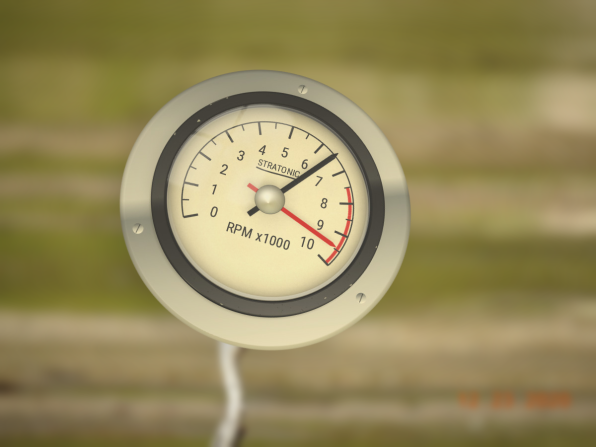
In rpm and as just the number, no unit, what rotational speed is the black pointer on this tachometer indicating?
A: 6500
